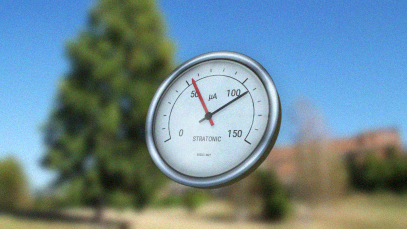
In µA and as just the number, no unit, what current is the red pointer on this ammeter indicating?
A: 55
